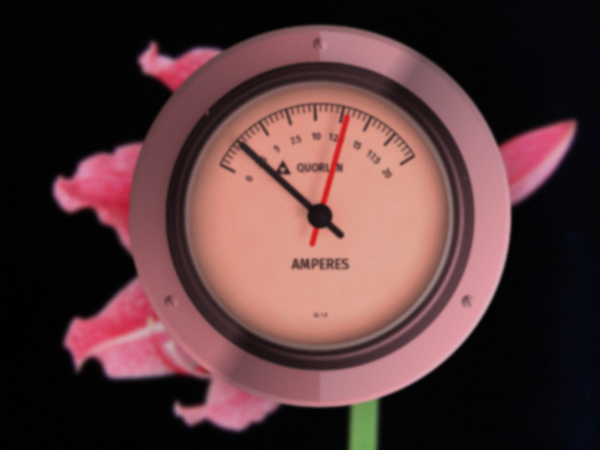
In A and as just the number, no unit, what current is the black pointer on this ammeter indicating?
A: 2.5
